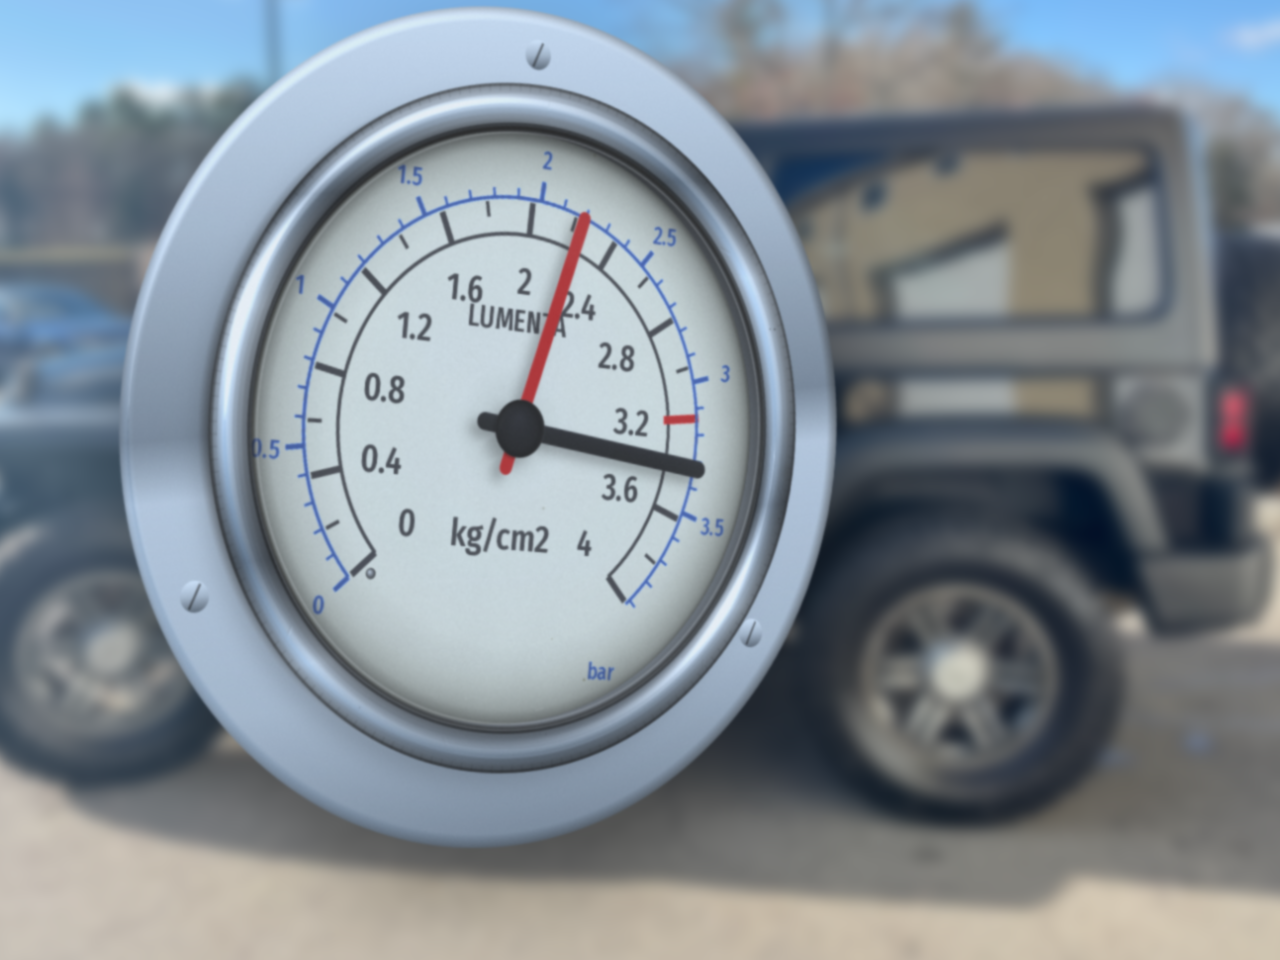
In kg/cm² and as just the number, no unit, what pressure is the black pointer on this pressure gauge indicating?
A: 3.4
